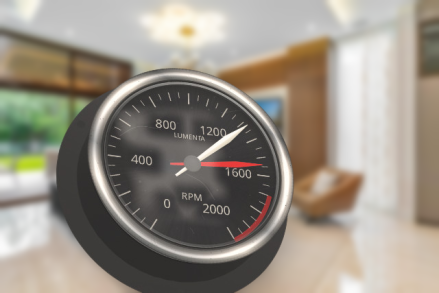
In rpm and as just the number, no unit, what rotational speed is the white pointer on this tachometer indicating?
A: 1325
